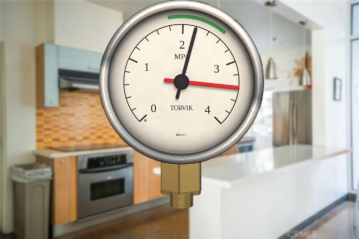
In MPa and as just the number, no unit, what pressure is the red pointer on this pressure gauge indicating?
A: 3.4
